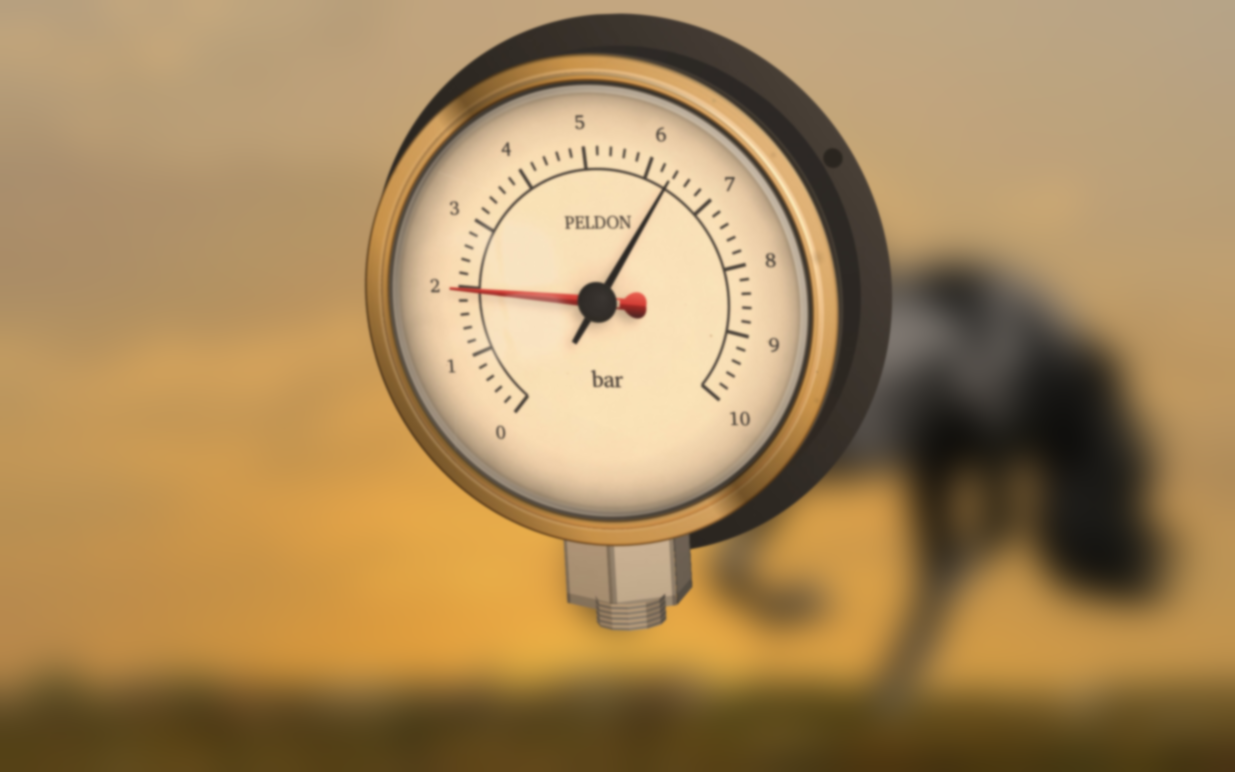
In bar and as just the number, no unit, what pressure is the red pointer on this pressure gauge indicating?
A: 2
